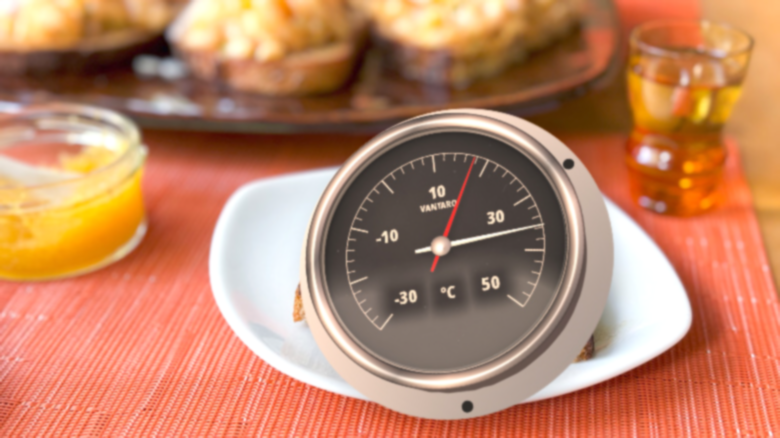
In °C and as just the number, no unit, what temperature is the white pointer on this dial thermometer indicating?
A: 36
